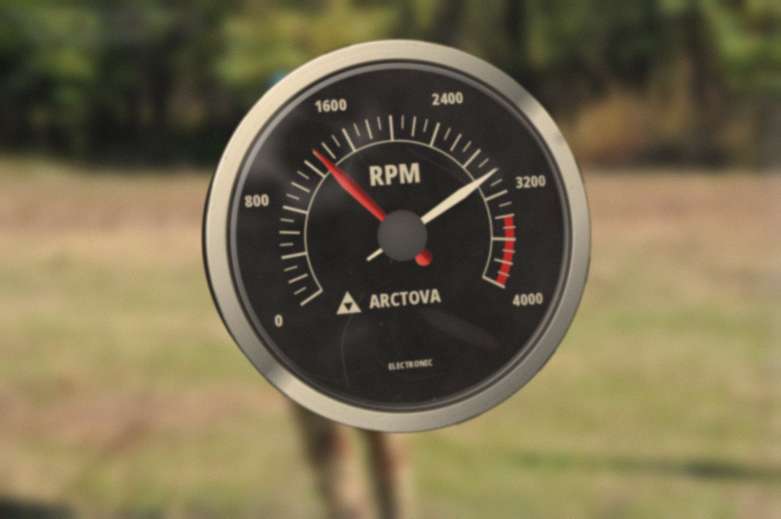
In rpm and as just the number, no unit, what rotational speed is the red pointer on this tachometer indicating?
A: 1300
